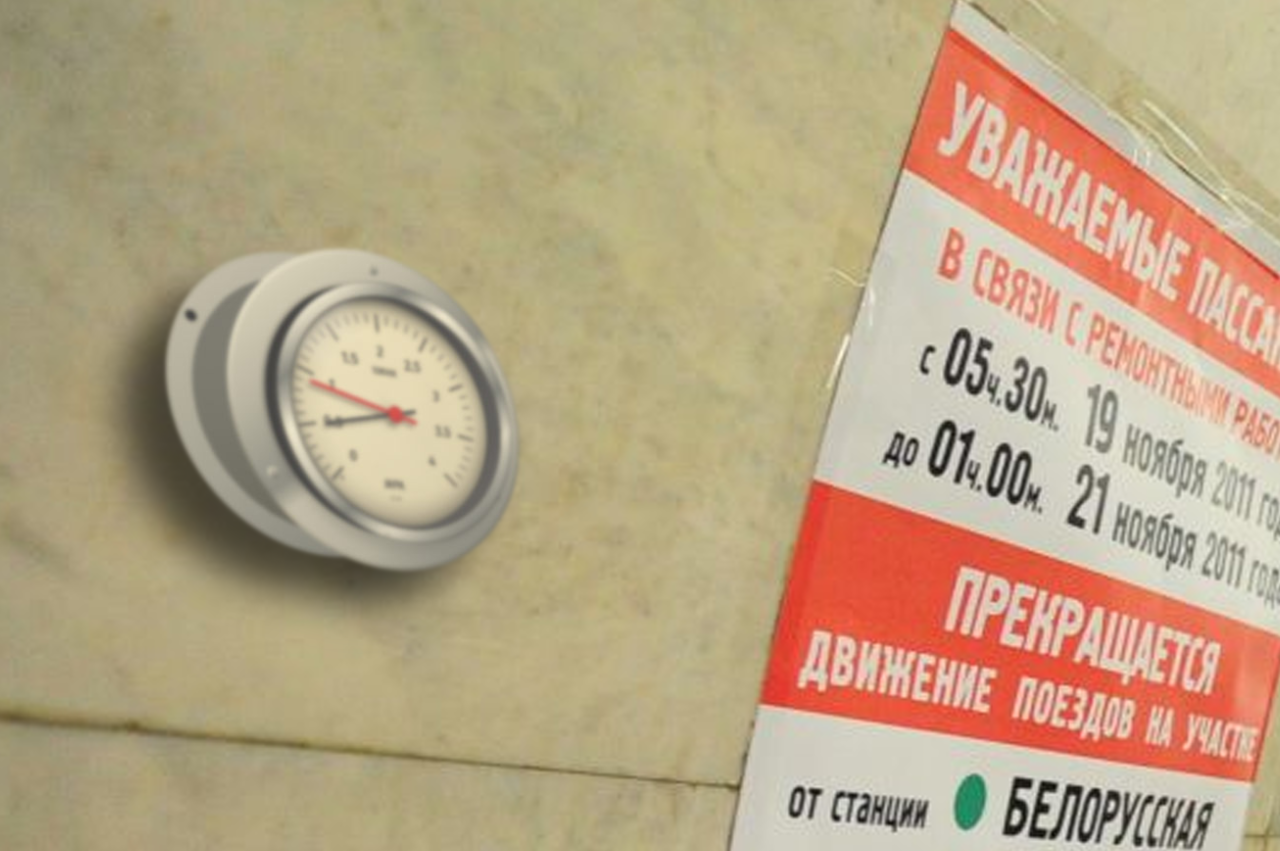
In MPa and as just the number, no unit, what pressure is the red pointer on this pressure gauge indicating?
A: 0.9
